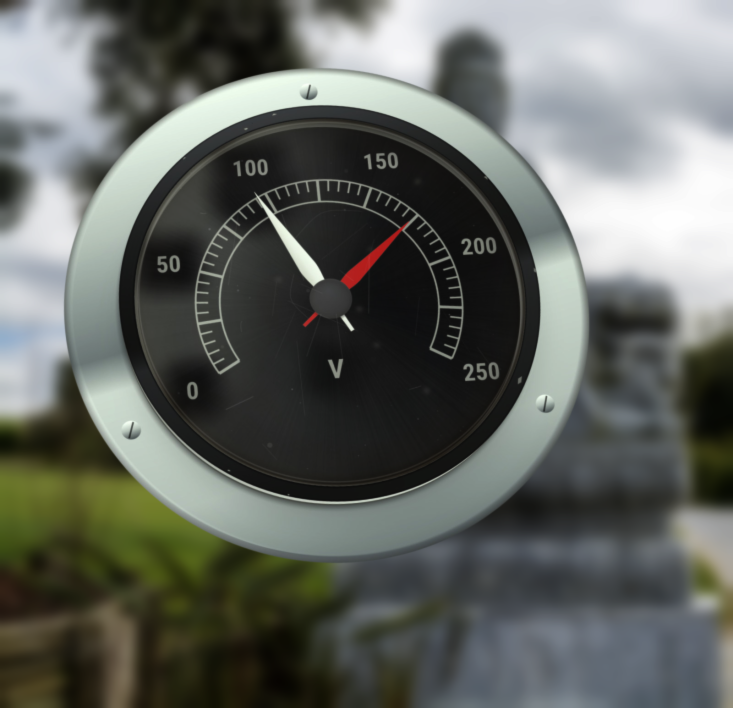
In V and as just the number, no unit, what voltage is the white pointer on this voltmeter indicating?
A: 95
